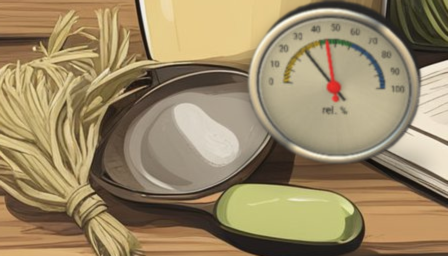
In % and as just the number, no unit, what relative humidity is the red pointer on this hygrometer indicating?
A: 45
